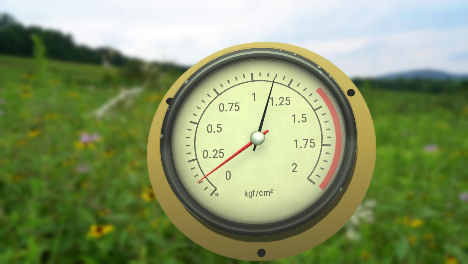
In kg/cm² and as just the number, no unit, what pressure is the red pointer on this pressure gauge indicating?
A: 0.1
